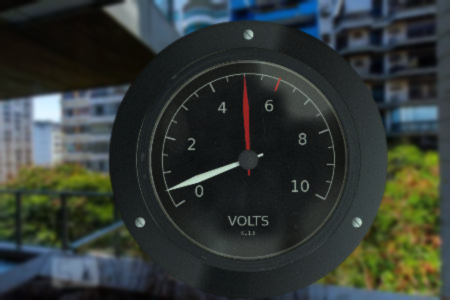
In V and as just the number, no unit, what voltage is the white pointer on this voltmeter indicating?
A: 0.5
